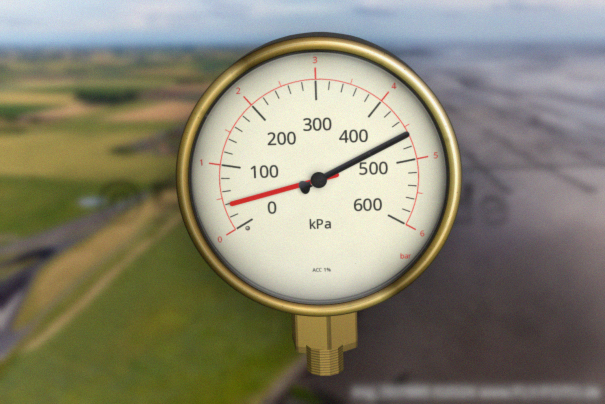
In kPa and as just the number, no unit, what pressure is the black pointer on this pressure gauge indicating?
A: 460
